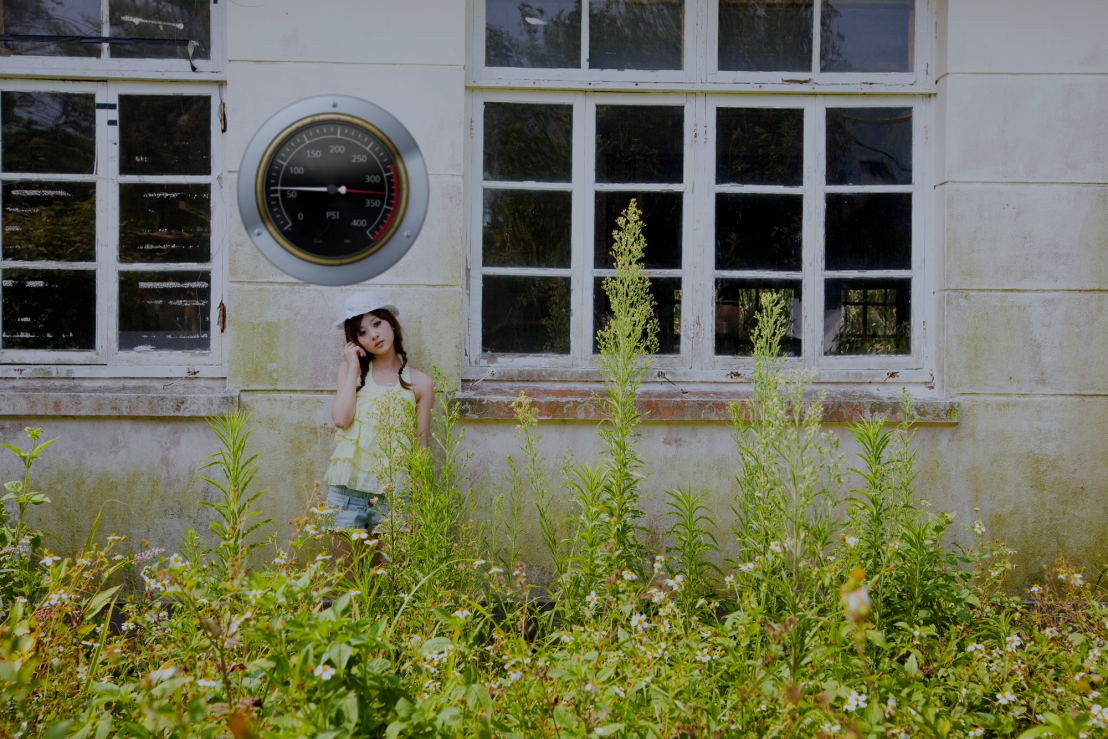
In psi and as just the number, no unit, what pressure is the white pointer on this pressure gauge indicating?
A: 60
